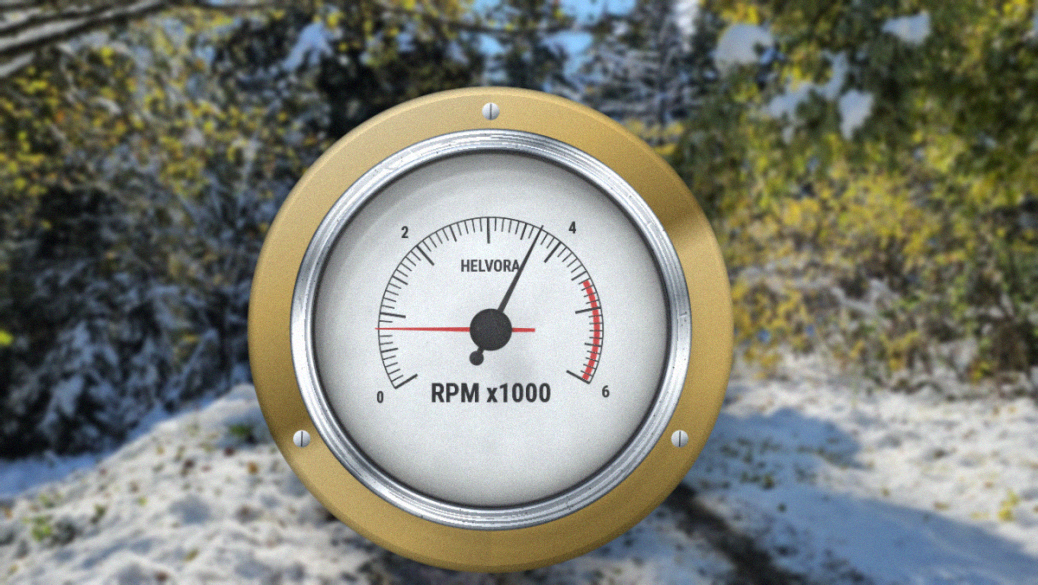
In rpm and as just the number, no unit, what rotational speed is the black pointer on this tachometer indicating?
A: 3700
